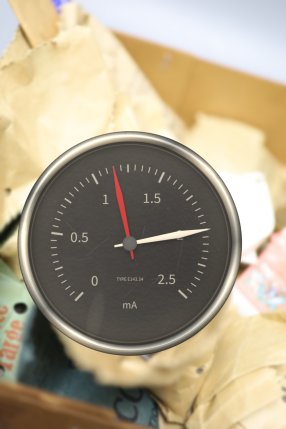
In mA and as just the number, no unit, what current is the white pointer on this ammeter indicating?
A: 2
